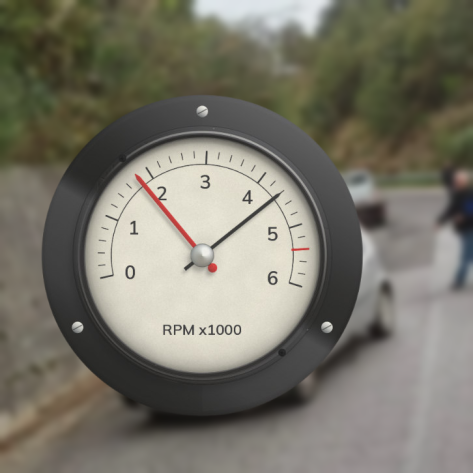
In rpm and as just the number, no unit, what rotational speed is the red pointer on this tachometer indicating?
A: 1800
